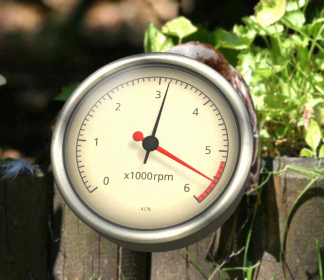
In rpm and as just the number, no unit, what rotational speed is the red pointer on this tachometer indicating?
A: 5600
